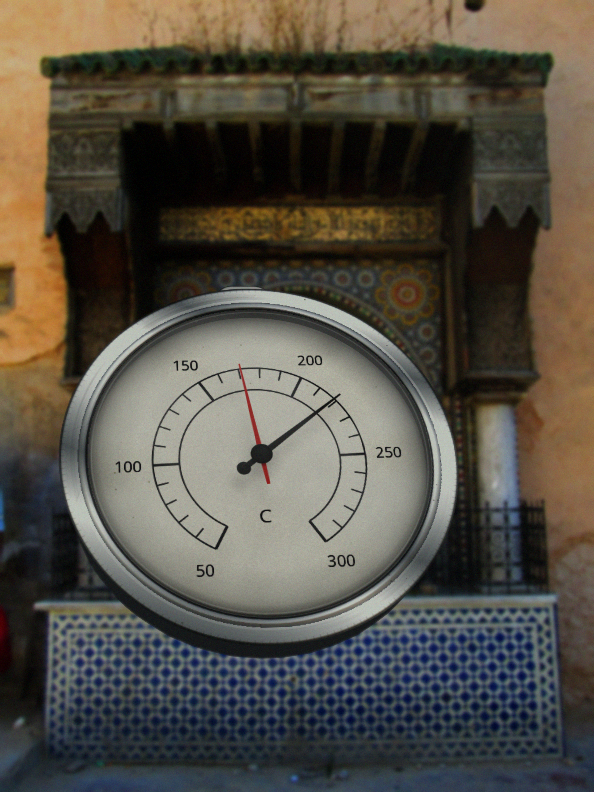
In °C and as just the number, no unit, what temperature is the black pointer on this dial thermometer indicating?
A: 220
